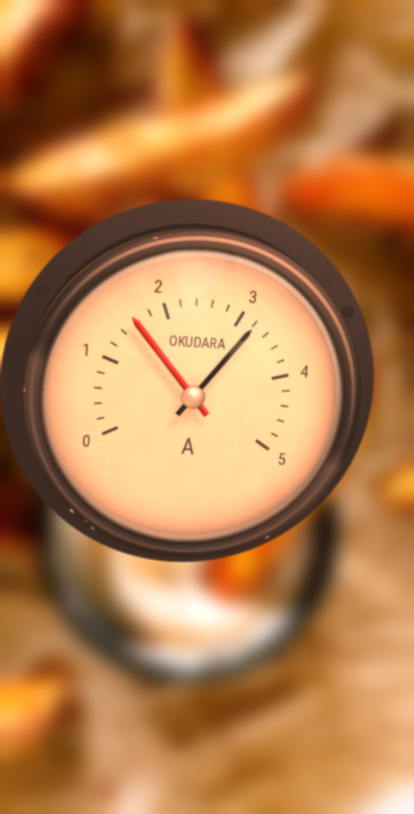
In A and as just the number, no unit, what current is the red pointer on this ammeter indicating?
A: 1.6
